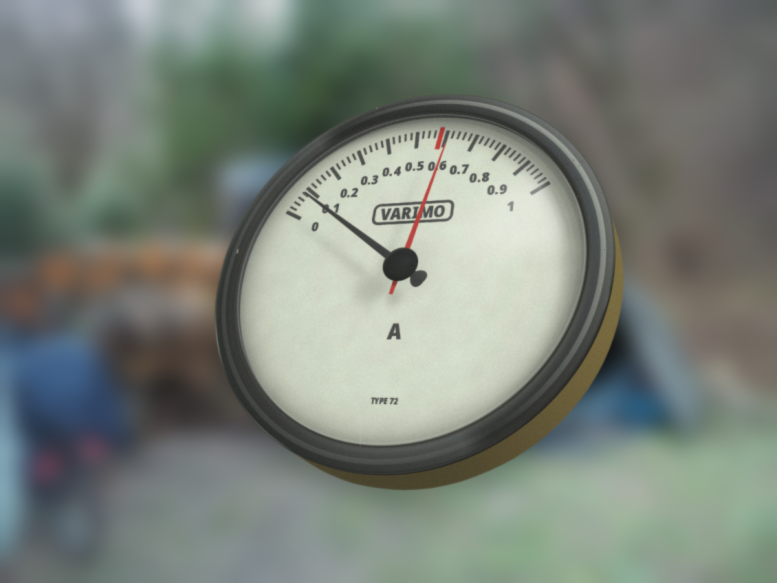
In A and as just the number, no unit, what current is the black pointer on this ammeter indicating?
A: 0.08
